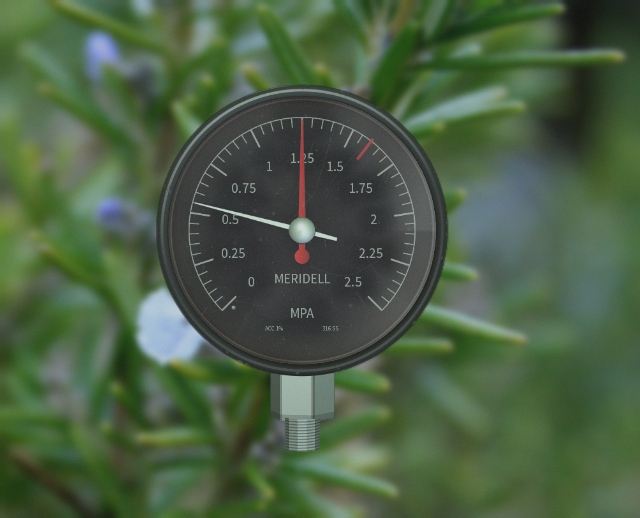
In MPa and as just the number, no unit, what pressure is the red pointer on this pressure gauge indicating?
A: 1.25
